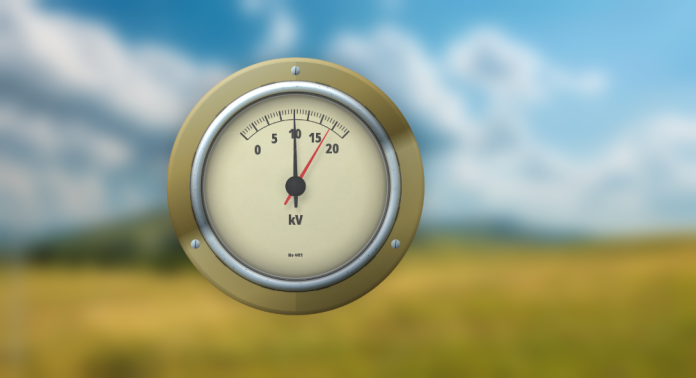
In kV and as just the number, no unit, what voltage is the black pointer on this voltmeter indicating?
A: 10
